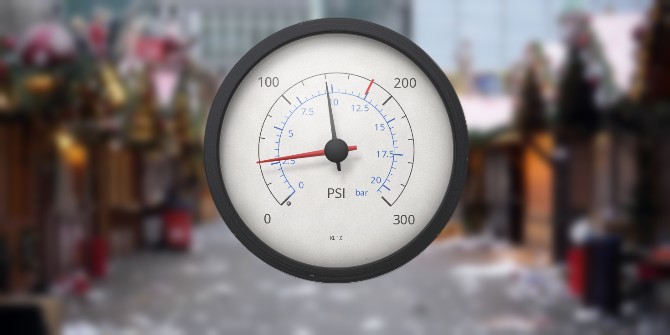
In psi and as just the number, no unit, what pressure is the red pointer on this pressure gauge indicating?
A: 40
